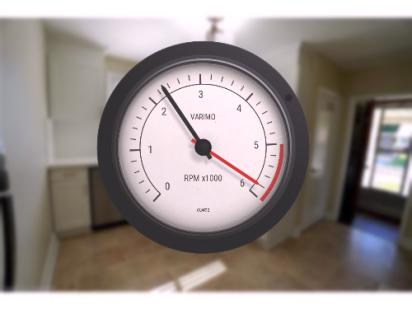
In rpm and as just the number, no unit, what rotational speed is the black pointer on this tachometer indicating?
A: 2300
